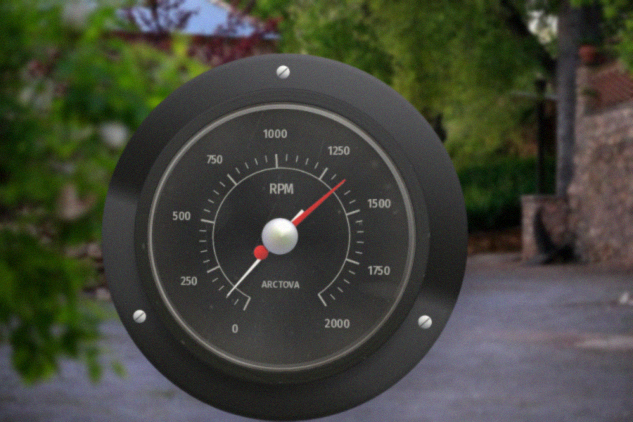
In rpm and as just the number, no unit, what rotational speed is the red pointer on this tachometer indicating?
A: 1350
